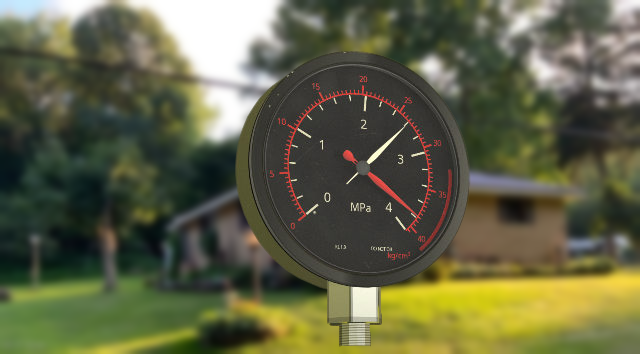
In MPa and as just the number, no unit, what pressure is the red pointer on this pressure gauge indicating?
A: 3.8
